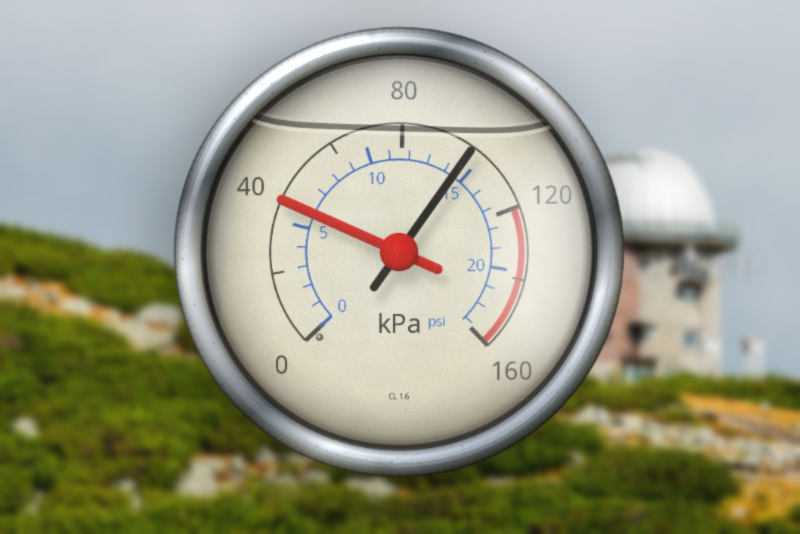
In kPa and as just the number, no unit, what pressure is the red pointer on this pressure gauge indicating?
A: 40
